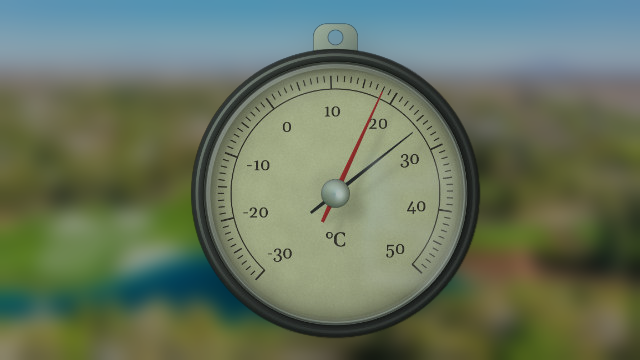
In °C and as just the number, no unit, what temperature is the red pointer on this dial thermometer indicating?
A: 18
